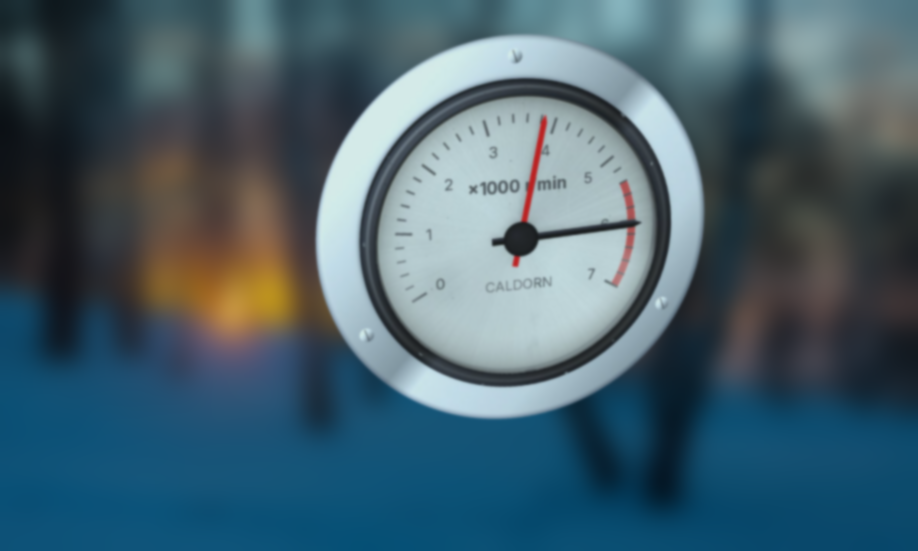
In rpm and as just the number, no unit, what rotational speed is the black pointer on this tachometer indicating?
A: 6000
